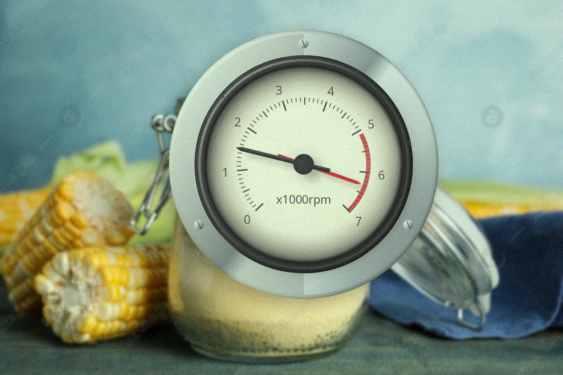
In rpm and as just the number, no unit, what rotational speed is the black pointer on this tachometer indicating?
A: 1500
